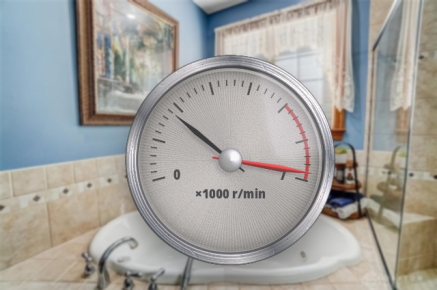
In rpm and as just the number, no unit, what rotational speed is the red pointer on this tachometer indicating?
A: 6800
